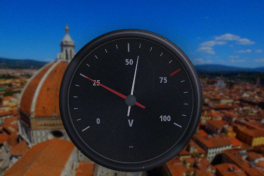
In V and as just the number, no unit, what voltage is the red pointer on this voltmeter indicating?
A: 25
